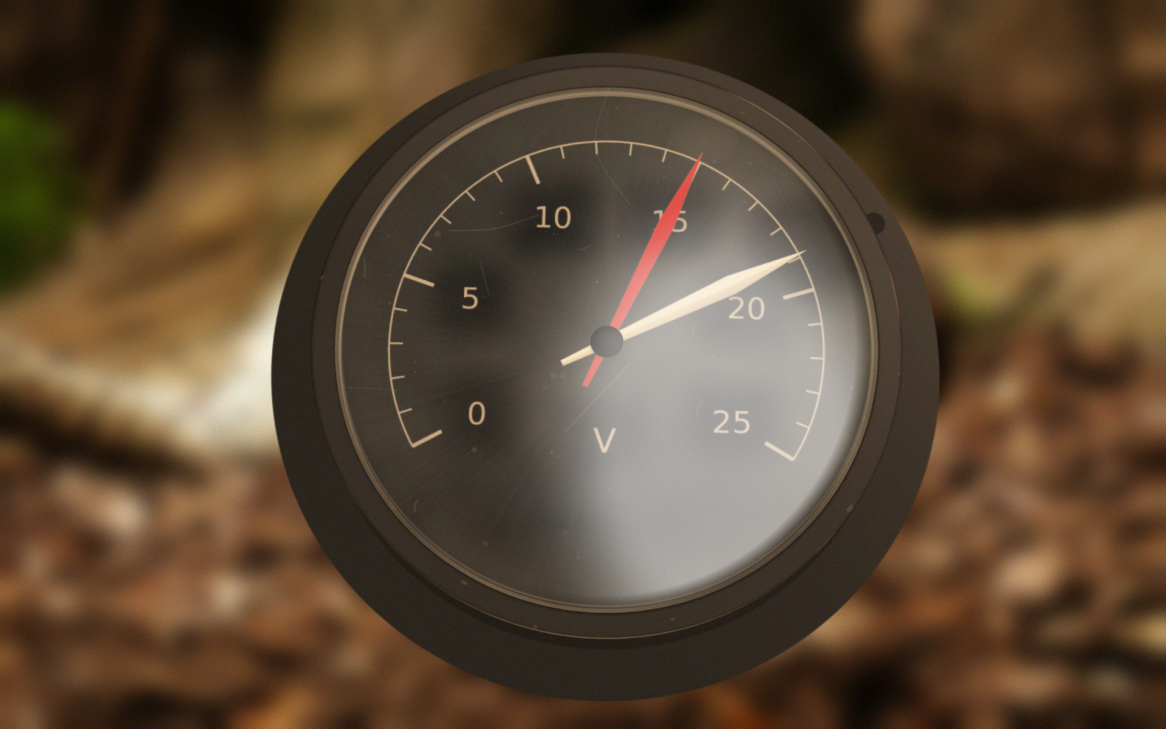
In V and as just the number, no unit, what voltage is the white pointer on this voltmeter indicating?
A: 19
